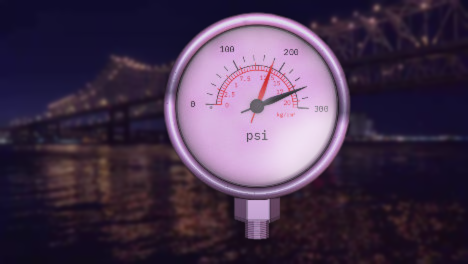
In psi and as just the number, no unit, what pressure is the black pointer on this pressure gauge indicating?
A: 260
